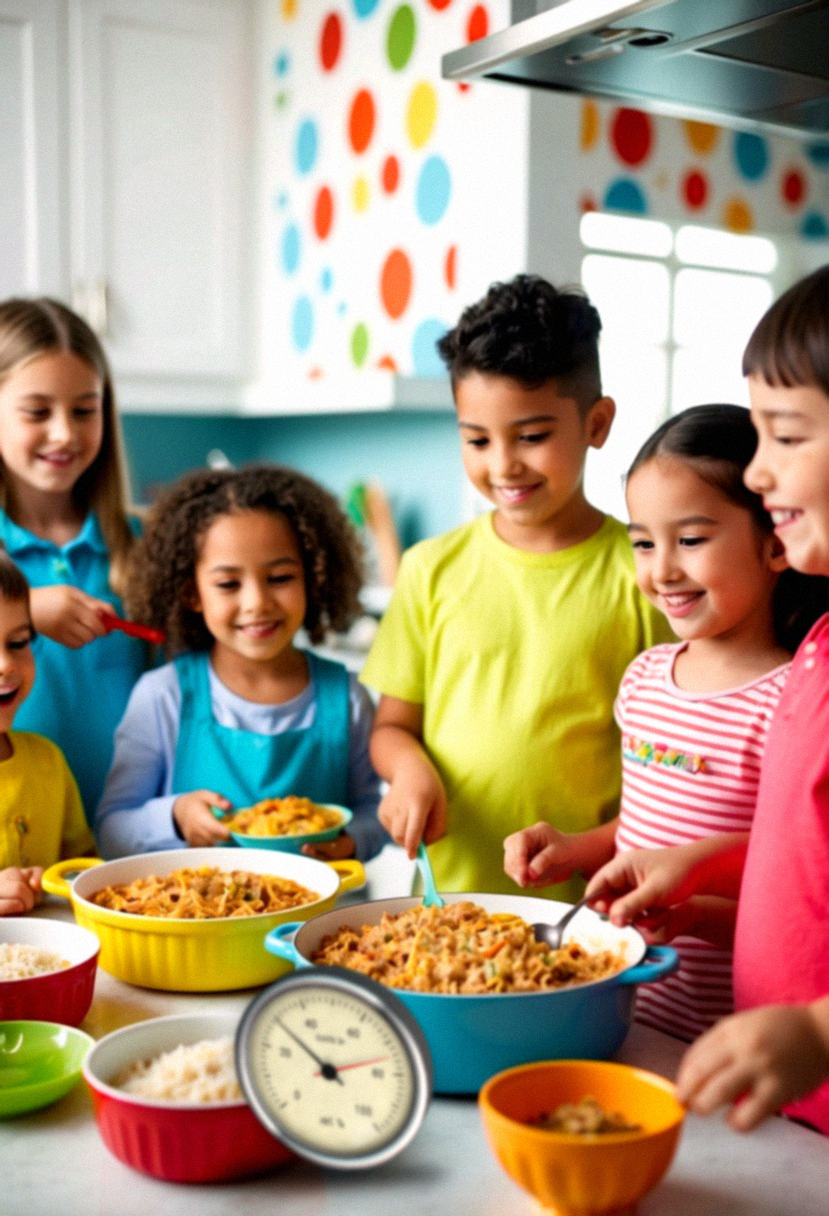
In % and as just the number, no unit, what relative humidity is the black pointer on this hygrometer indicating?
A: 30
